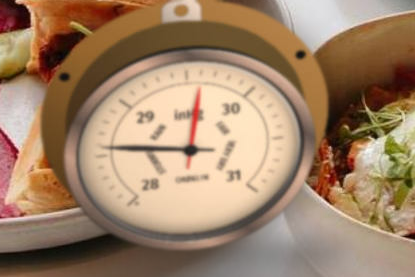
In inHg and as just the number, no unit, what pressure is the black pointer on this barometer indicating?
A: 28.6
